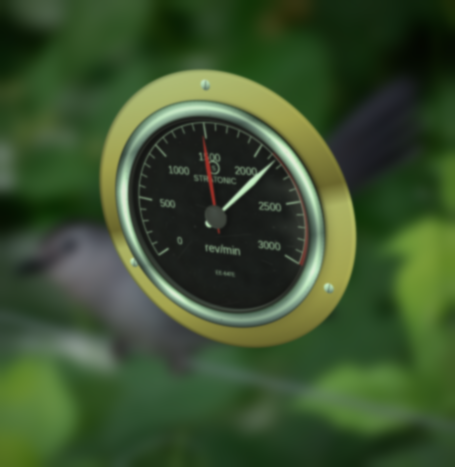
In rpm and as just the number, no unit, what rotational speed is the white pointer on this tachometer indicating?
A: 2150
